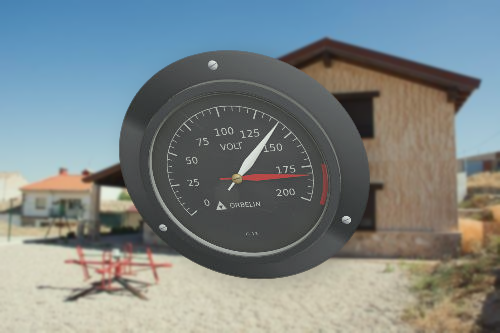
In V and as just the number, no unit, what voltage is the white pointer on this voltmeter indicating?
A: 140
